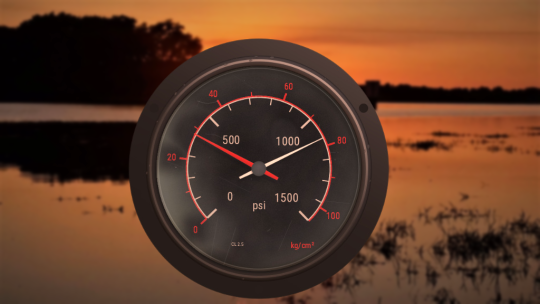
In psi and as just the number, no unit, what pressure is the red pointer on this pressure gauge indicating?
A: 400
